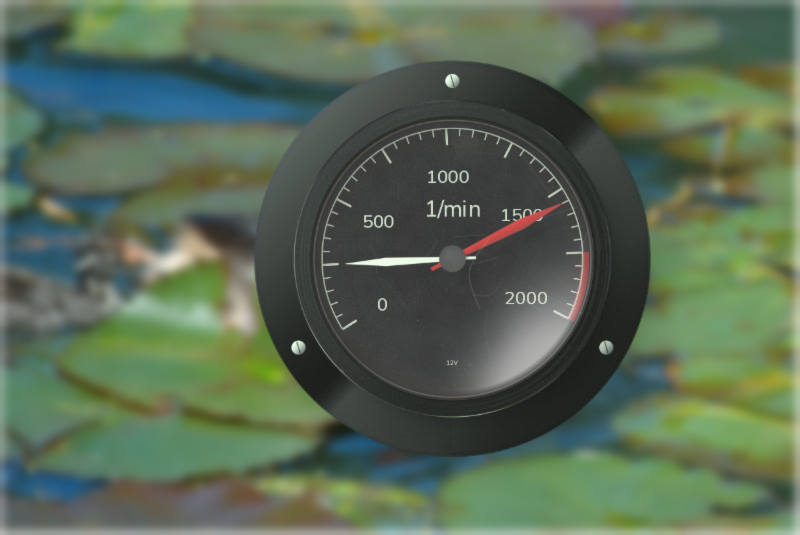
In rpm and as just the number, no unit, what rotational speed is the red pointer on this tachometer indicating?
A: 1550
